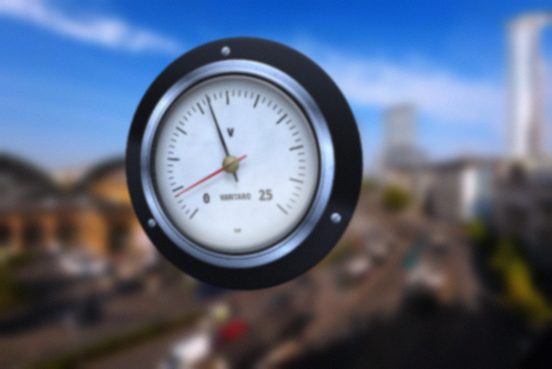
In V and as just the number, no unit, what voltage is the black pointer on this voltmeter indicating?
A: 11
